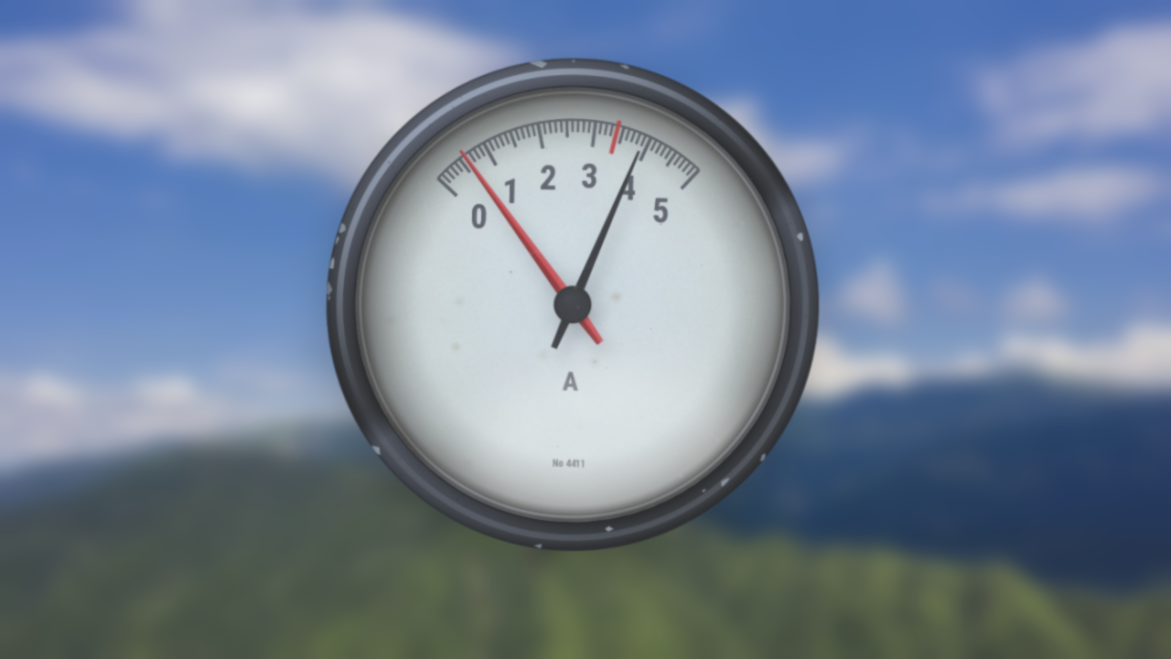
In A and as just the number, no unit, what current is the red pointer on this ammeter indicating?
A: 0.6
